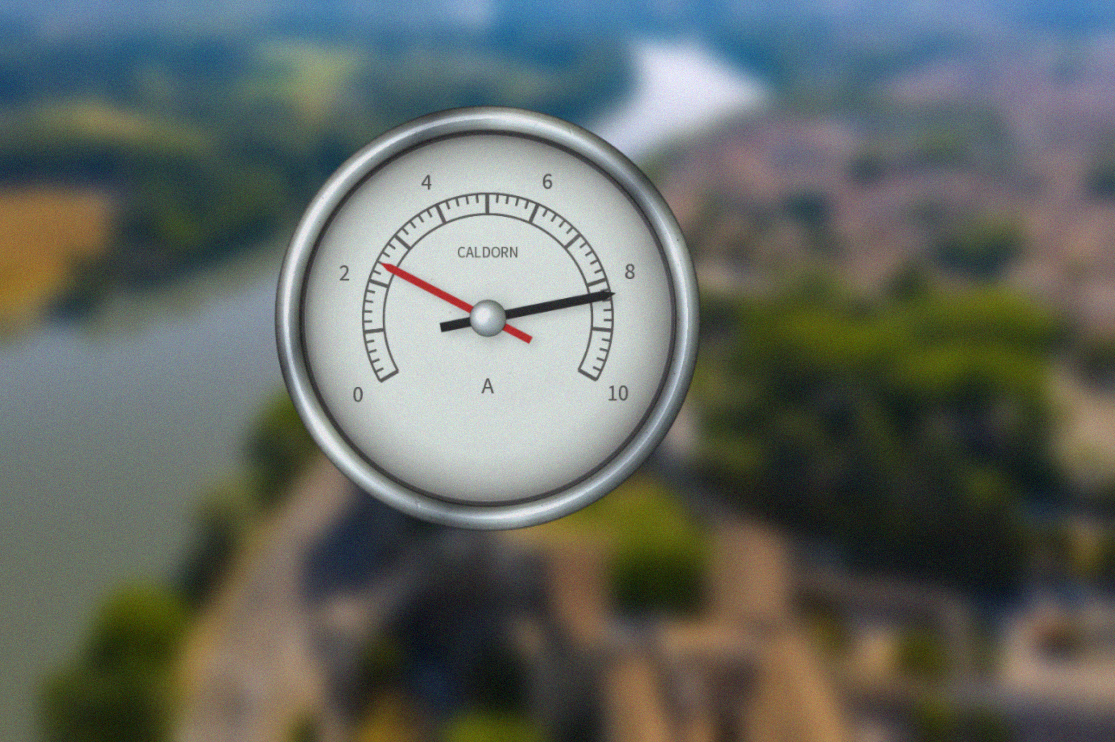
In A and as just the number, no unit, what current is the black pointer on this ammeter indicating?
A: 8.3
